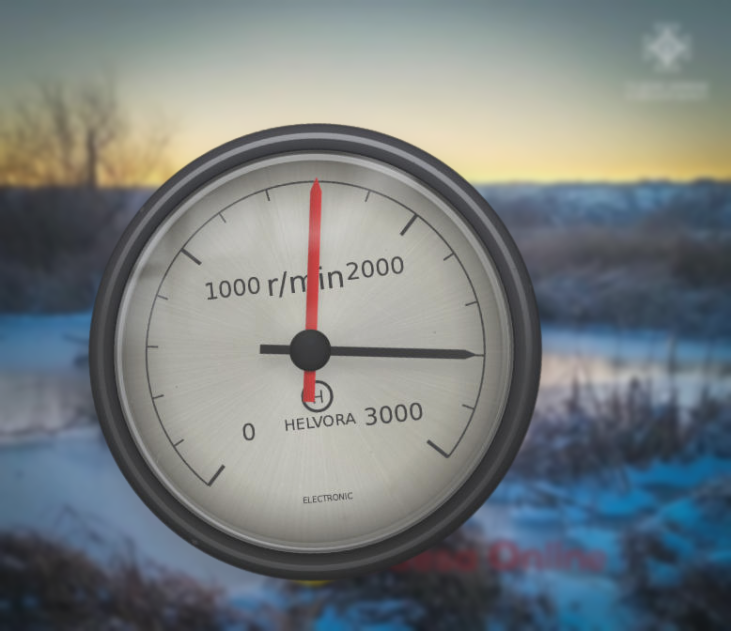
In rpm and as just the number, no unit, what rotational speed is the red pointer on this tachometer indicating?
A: 1600
